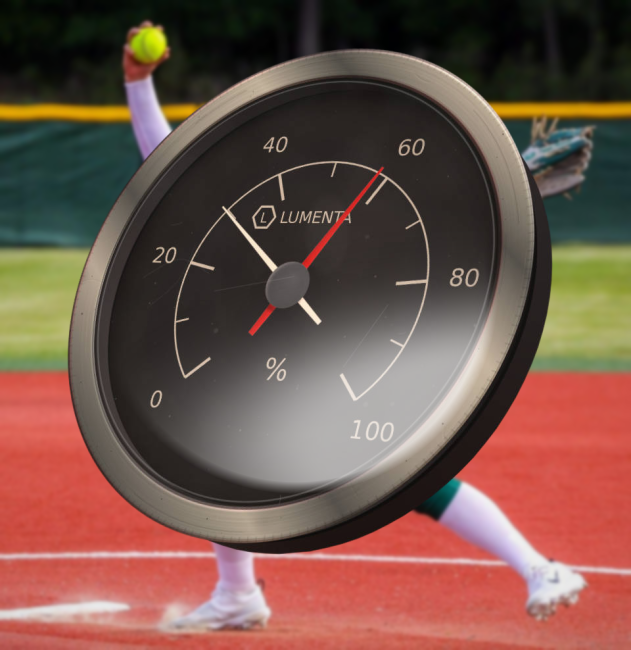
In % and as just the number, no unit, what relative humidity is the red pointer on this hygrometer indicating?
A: 60
